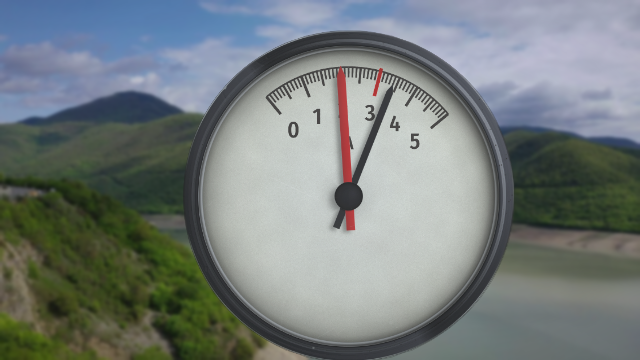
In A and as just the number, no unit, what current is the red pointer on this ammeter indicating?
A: 2
